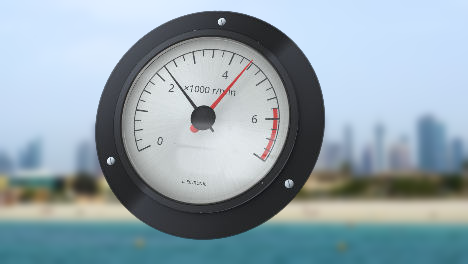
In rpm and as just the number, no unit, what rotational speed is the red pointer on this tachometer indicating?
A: 4500
